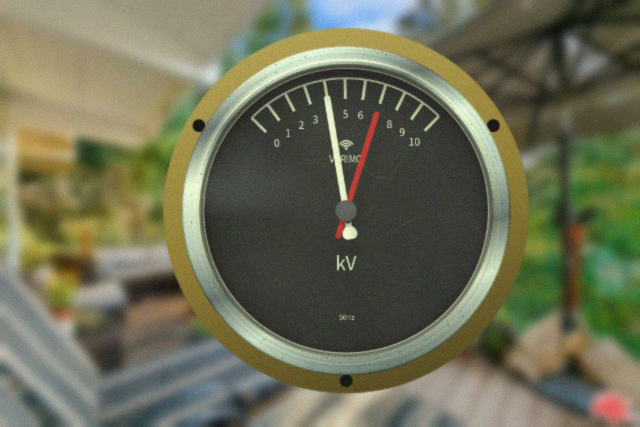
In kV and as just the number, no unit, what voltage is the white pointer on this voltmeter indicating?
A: 4
